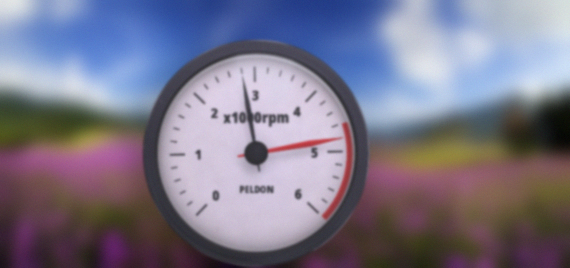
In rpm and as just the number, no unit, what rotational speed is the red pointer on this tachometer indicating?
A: 4800
